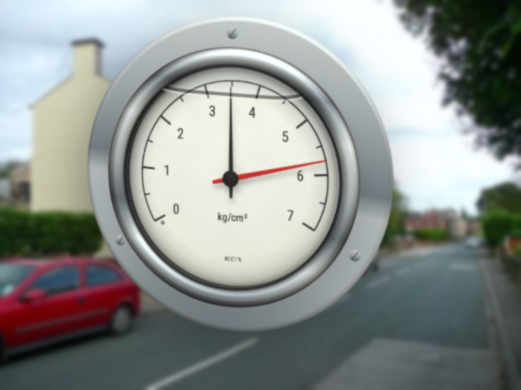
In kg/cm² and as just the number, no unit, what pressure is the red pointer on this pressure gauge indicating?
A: 5.75
